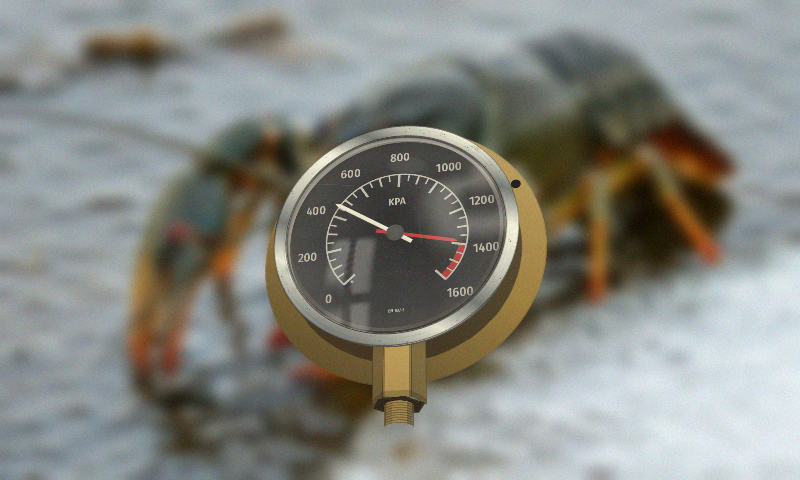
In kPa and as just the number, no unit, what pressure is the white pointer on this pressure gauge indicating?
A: 450
